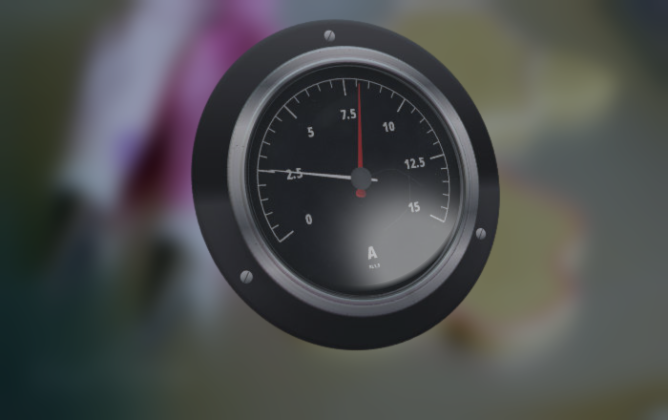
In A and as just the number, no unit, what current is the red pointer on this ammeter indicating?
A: 8
